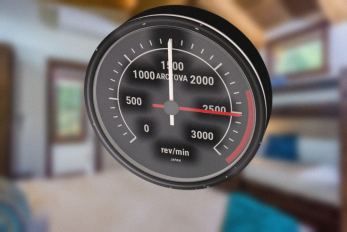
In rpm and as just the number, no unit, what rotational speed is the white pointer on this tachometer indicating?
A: 1500
